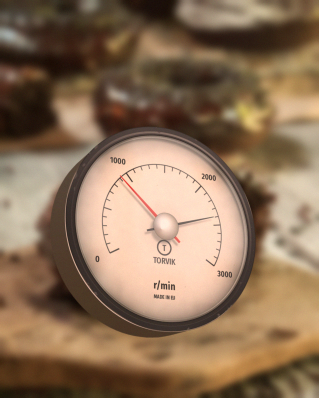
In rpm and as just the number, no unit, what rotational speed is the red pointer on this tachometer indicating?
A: 900
